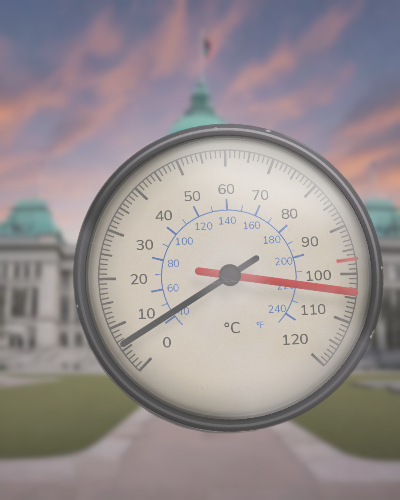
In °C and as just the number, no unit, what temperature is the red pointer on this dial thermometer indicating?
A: 104
